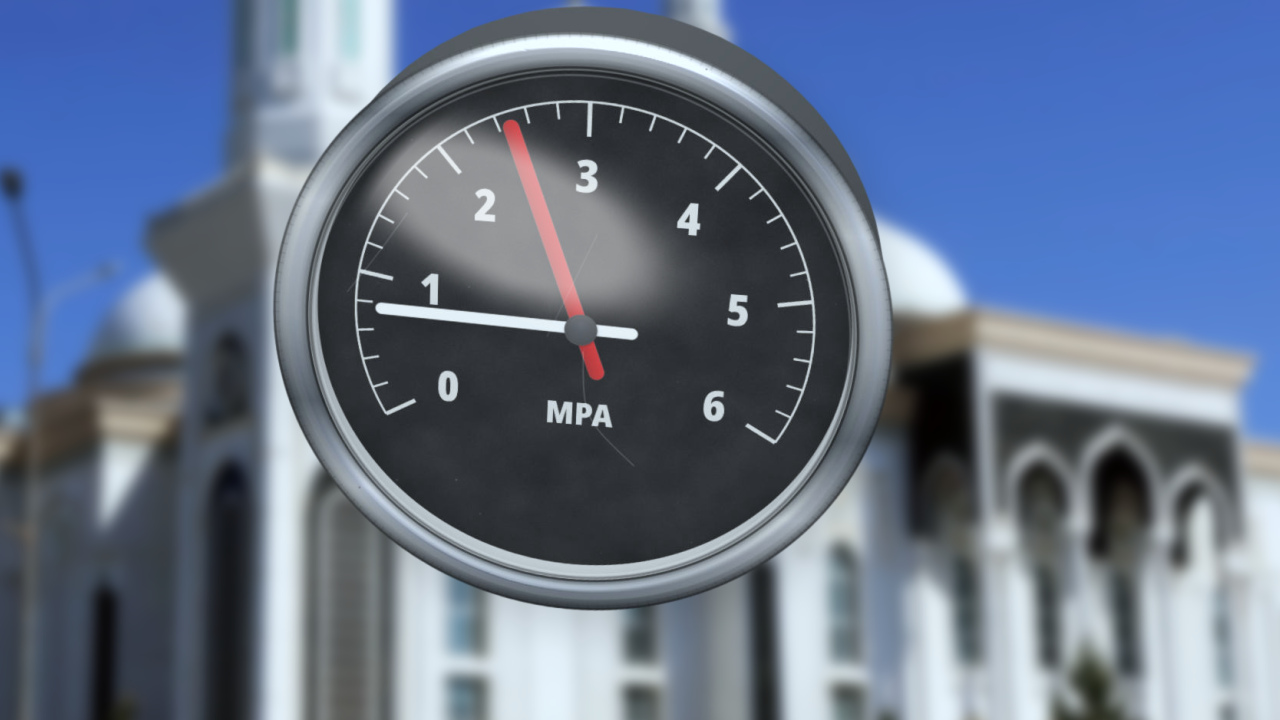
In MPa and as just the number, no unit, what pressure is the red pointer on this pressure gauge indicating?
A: 2.5
